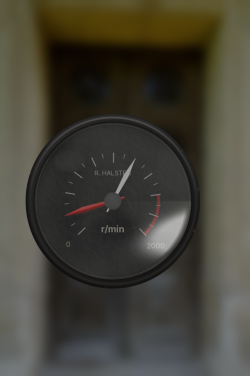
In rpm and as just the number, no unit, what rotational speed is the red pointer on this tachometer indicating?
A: 200
